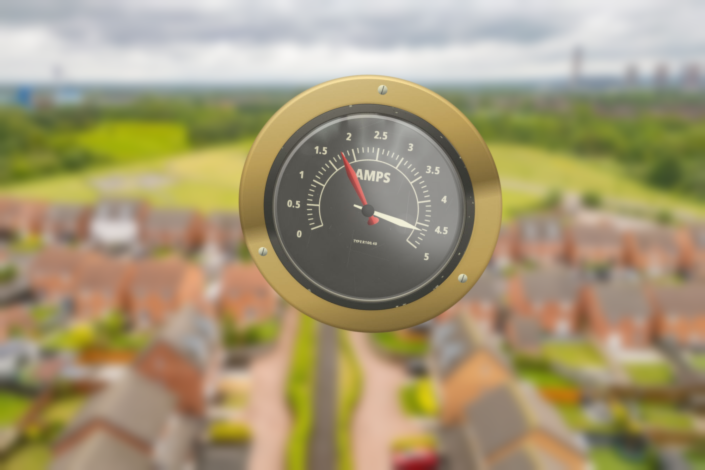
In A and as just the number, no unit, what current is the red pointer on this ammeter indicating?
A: 1.8
